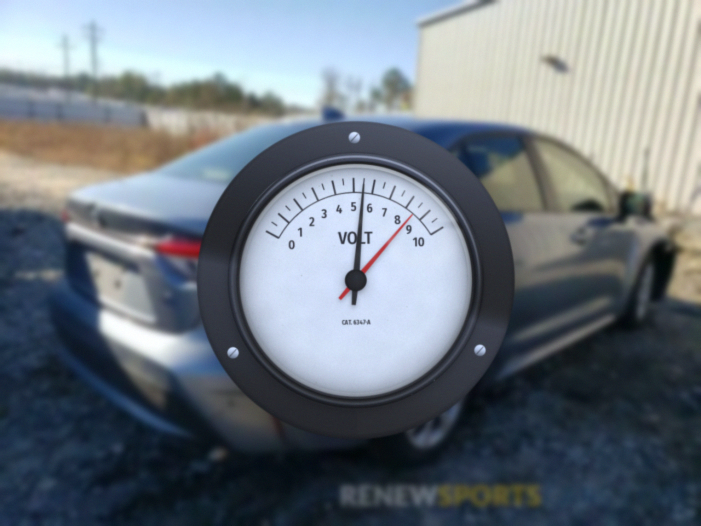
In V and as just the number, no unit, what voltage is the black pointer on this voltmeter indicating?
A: 5.5
